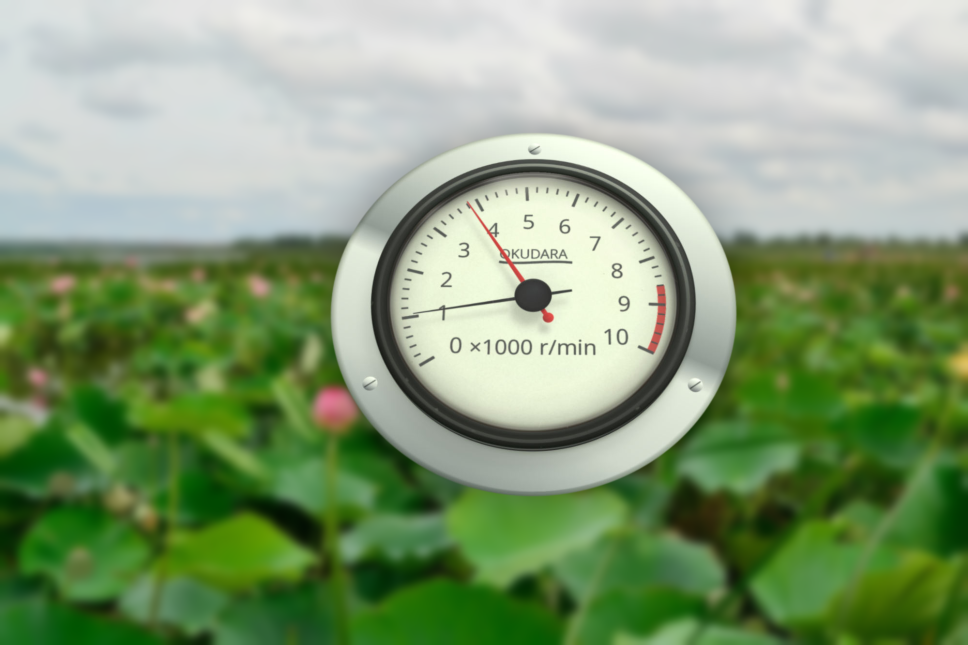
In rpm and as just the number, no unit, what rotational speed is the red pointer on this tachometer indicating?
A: 3800
